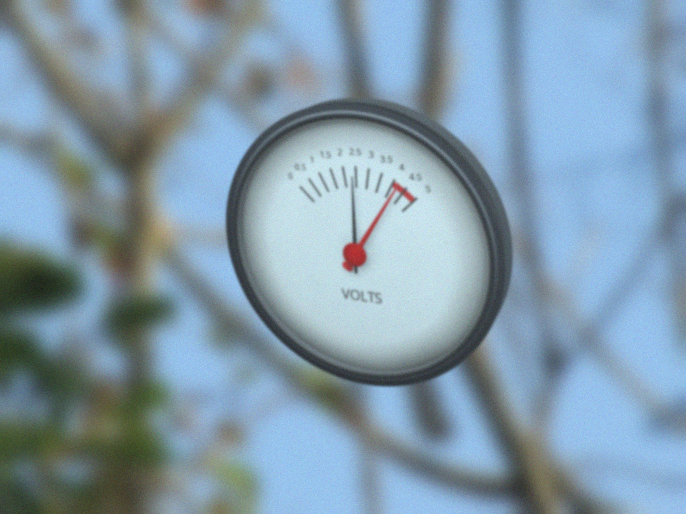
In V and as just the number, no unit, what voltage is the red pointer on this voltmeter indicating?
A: 4.25
